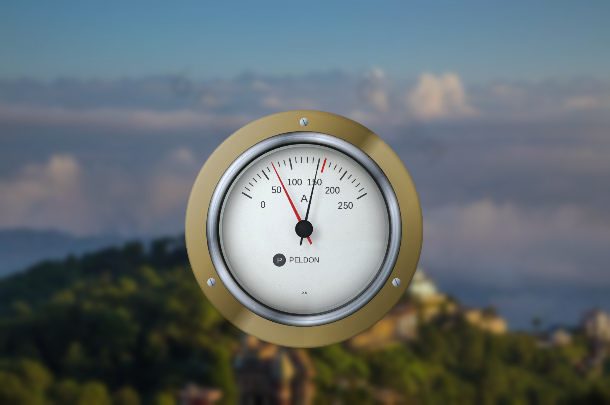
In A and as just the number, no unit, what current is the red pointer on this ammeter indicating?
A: 70
